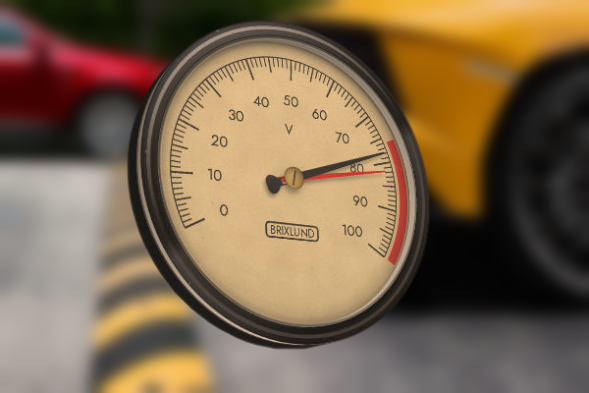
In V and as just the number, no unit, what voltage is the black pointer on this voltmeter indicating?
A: 78
